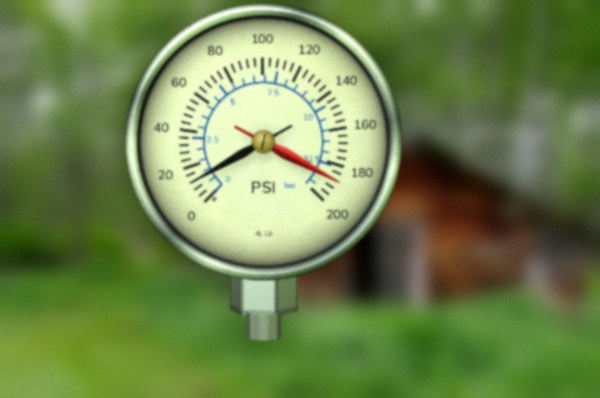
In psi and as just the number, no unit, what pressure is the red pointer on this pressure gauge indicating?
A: 188
